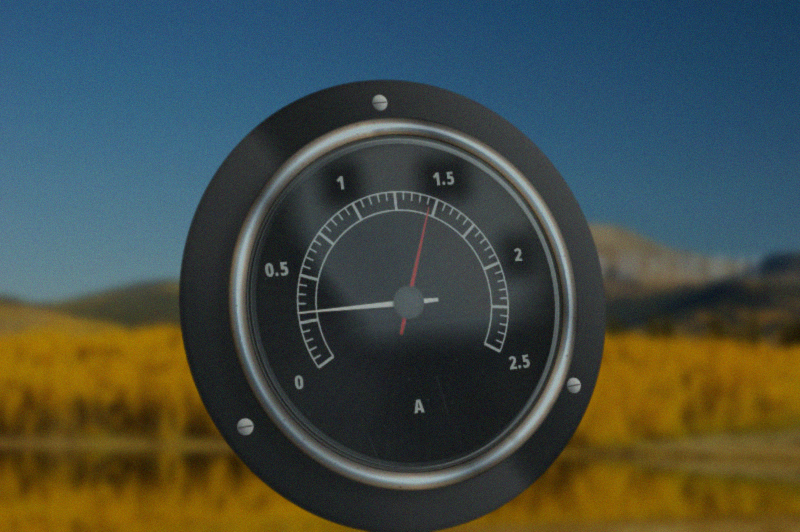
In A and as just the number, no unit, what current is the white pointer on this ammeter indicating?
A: 0.3
